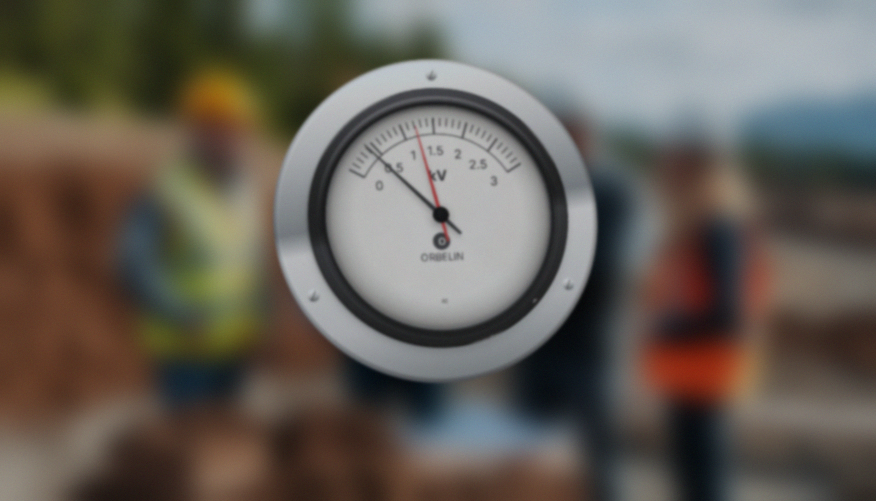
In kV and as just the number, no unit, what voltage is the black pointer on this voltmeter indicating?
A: 0.4
